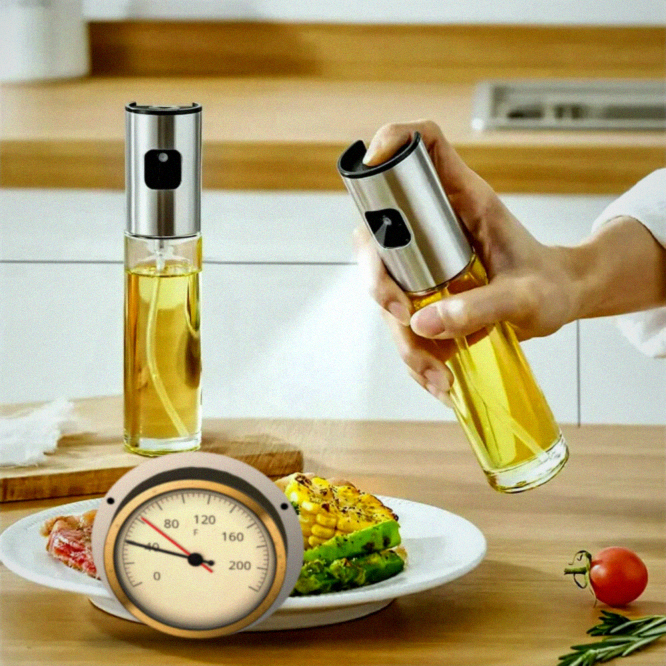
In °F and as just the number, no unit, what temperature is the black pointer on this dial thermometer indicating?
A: 40
